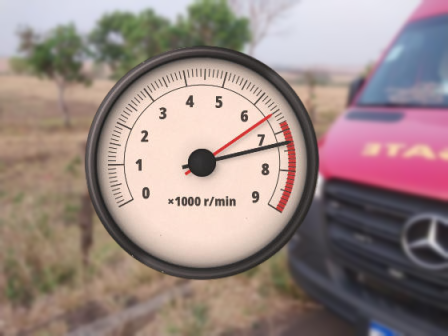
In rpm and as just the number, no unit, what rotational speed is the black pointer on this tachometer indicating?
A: 7300
